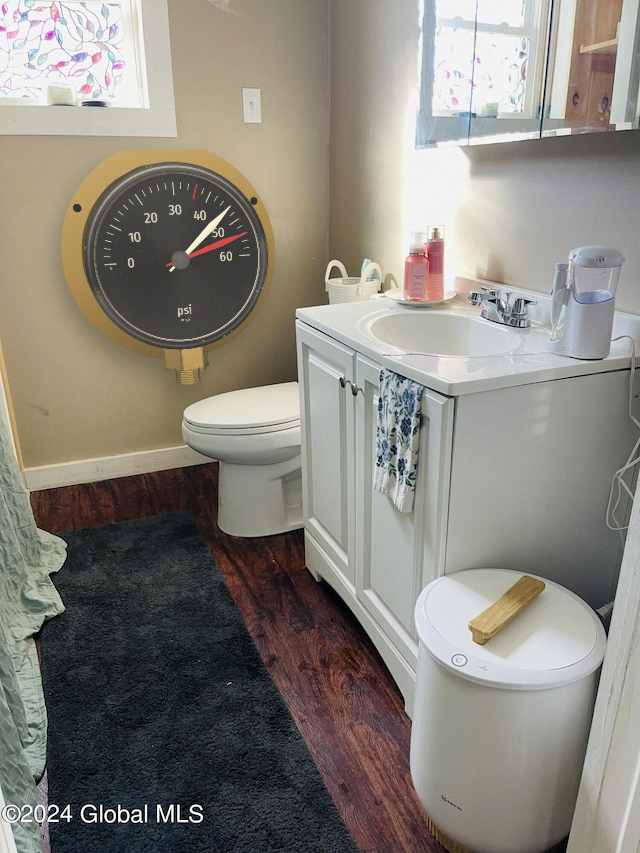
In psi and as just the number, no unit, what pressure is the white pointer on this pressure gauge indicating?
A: 46
